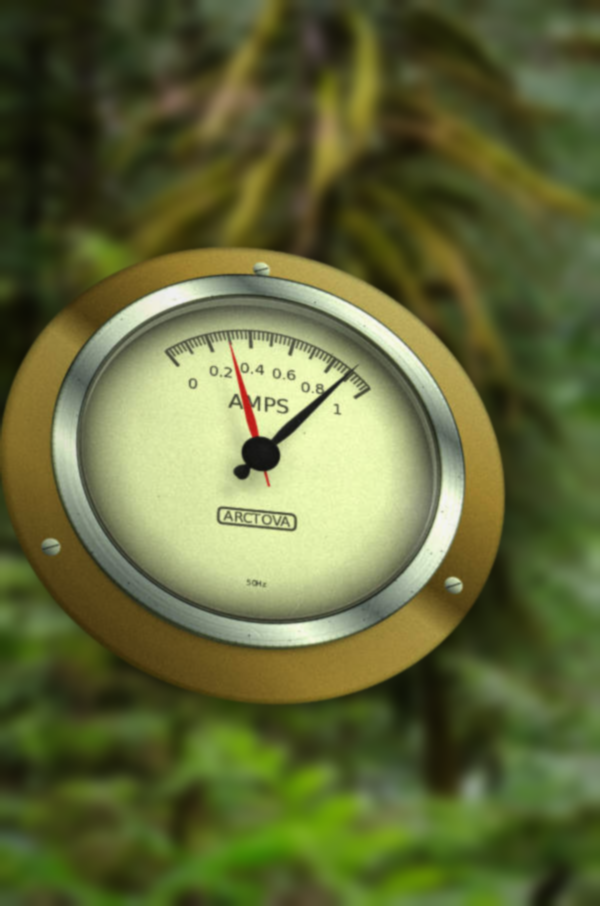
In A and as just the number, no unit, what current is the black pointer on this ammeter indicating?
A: 0.9
